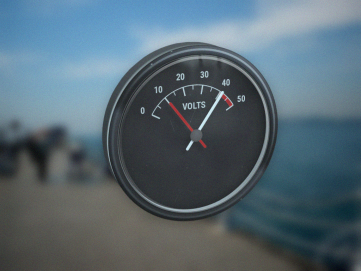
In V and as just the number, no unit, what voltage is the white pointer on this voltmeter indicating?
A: 40
